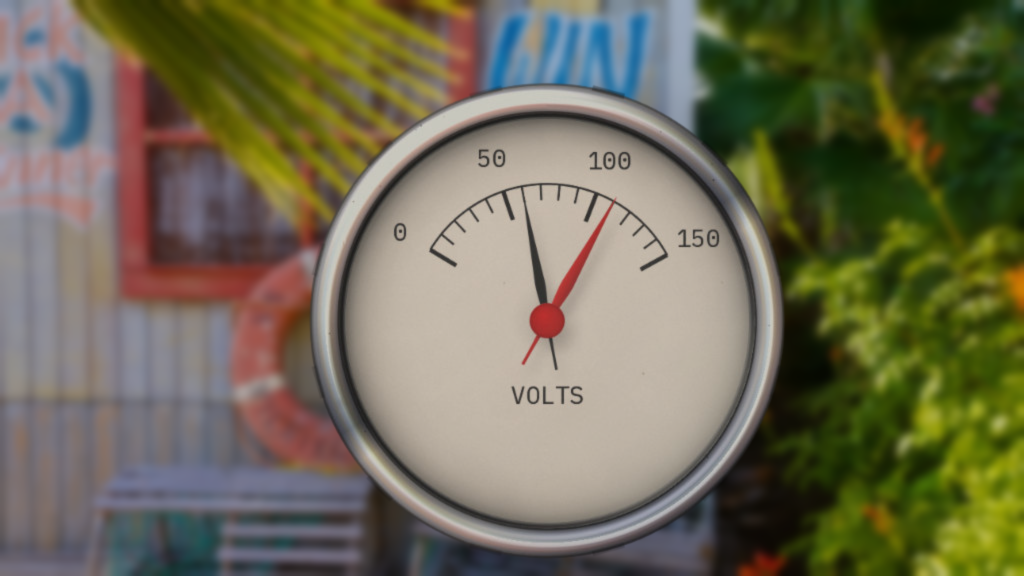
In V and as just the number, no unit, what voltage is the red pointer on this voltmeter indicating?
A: 110
